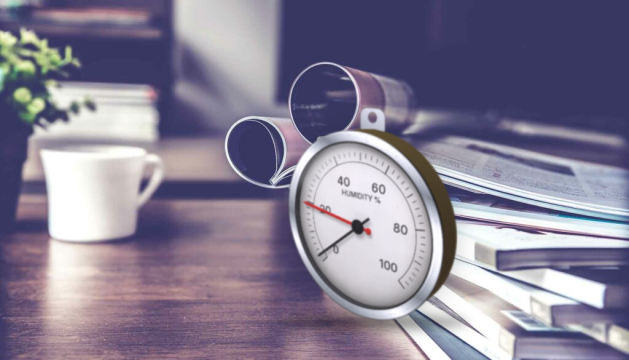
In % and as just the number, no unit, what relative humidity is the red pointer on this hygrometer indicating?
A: 20
